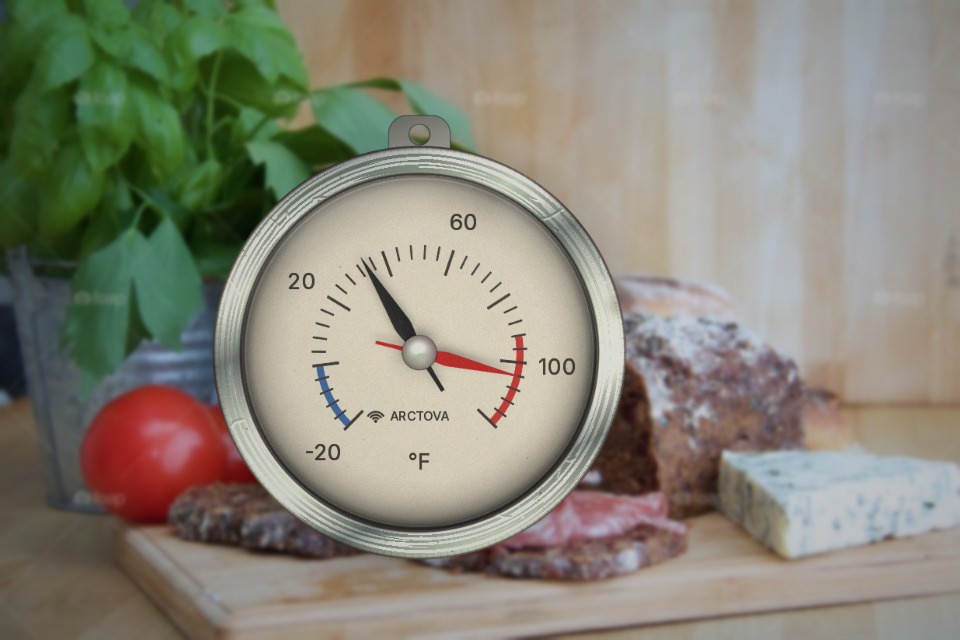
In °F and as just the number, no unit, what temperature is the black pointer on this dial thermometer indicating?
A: 34
